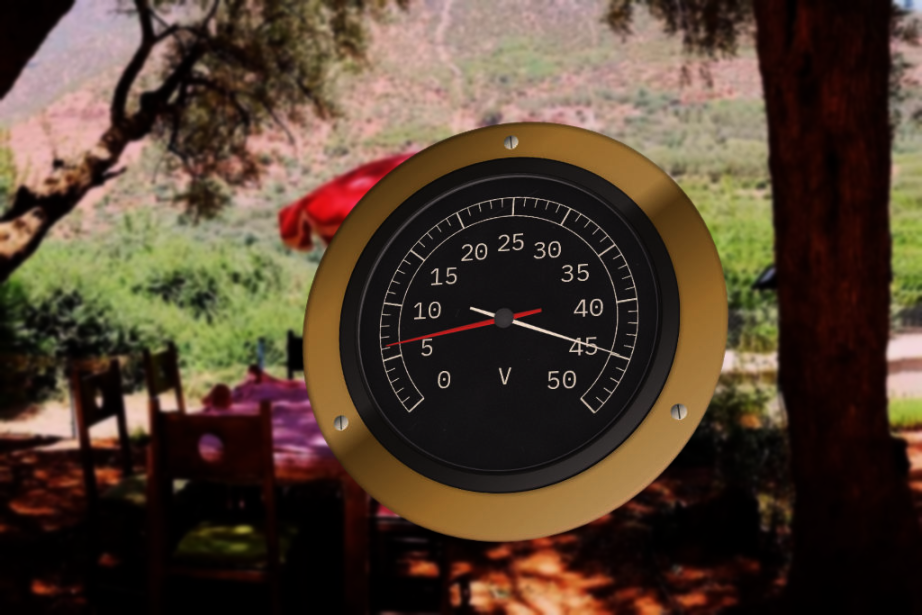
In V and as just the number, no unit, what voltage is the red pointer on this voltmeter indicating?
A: 6
